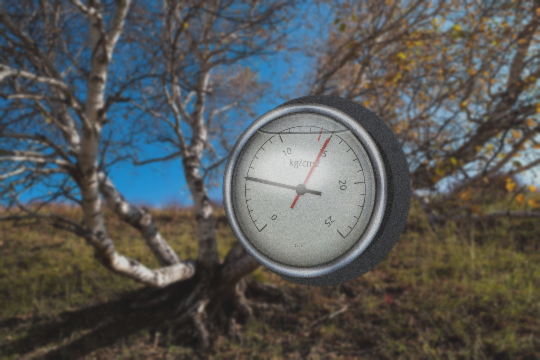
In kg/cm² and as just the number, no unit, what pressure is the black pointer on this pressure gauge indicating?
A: 5
